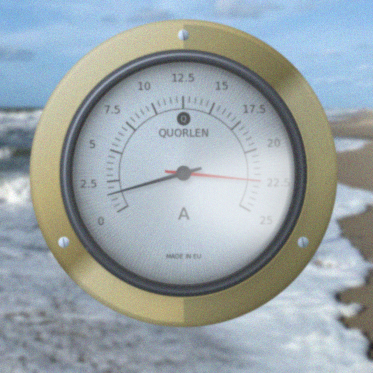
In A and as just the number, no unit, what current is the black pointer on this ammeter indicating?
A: 1.5
